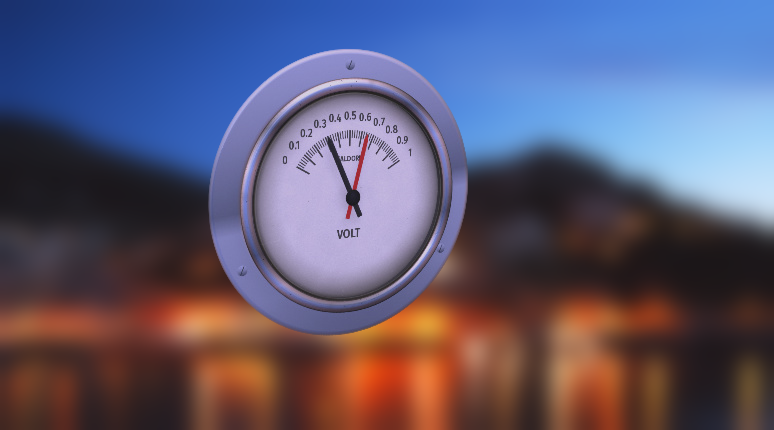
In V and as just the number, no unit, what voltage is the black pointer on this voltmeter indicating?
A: 0.3
